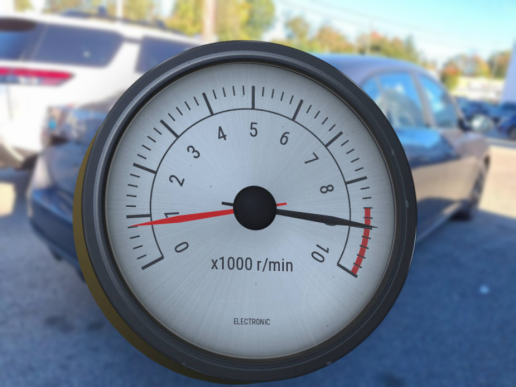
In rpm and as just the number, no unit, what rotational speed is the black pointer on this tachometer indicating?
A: 9000
